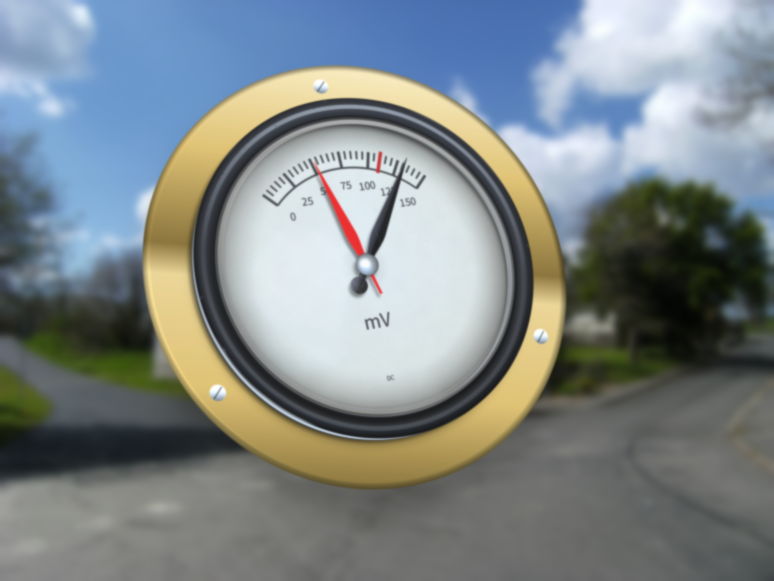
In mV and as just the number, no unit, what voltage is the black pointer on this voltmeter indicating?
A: 130
